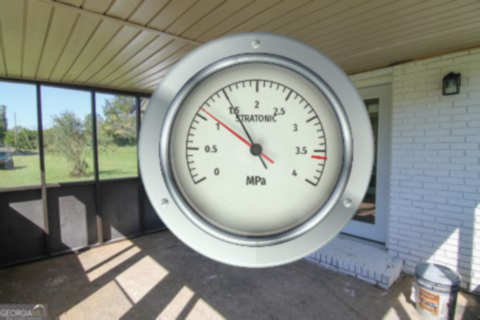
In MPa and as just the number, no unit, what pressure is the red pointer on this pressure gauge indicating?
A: 1.1
